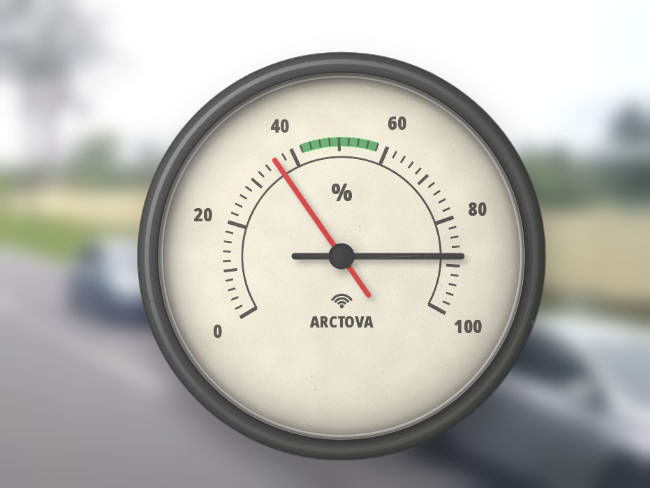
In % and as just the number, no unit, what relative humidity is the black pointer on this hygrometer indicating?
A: 88
